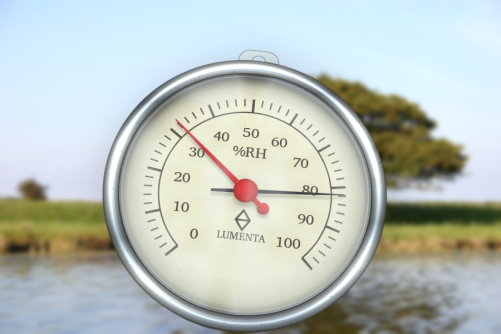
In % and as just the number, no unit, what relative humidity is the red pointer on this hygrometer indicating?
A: 32
